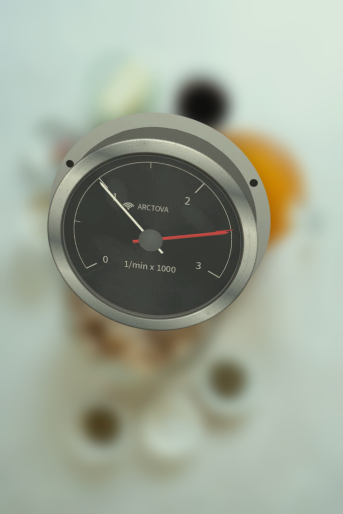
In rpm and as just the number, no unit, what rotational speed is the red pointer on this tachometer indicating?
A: 2500
